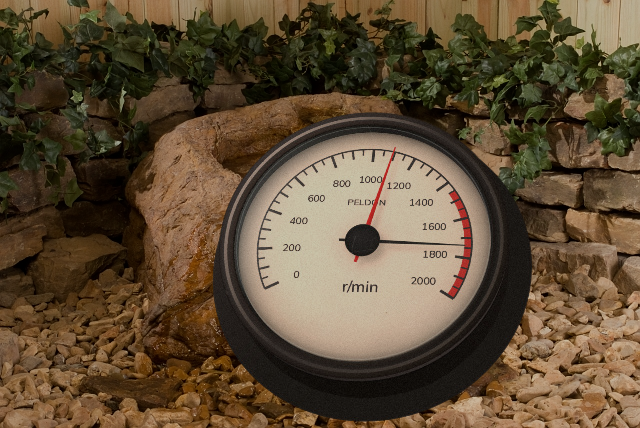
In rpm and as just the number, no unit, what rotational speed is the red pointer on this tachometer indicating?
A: 1100
